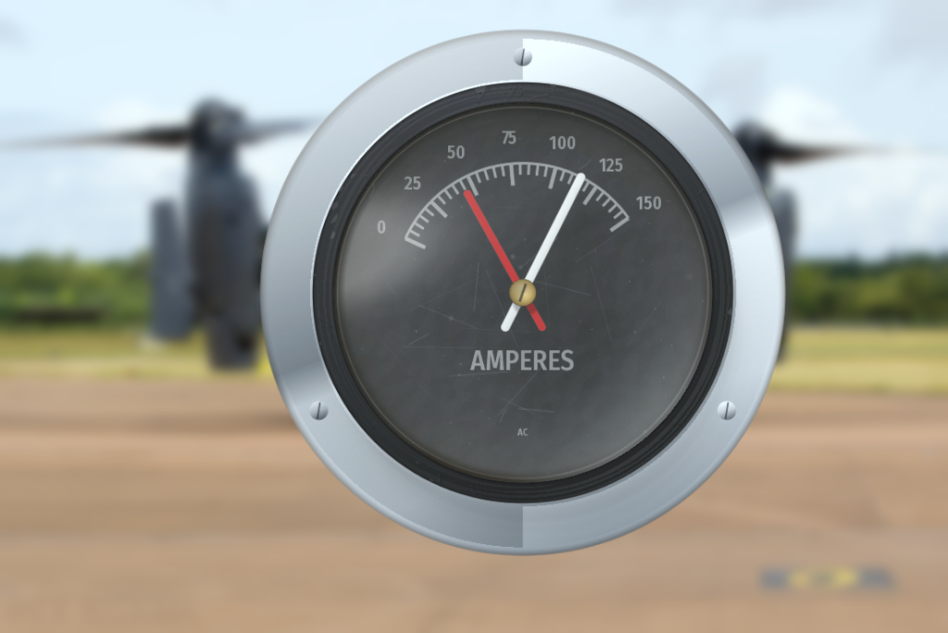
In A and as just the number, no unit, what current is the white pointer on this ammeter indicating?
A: 115
